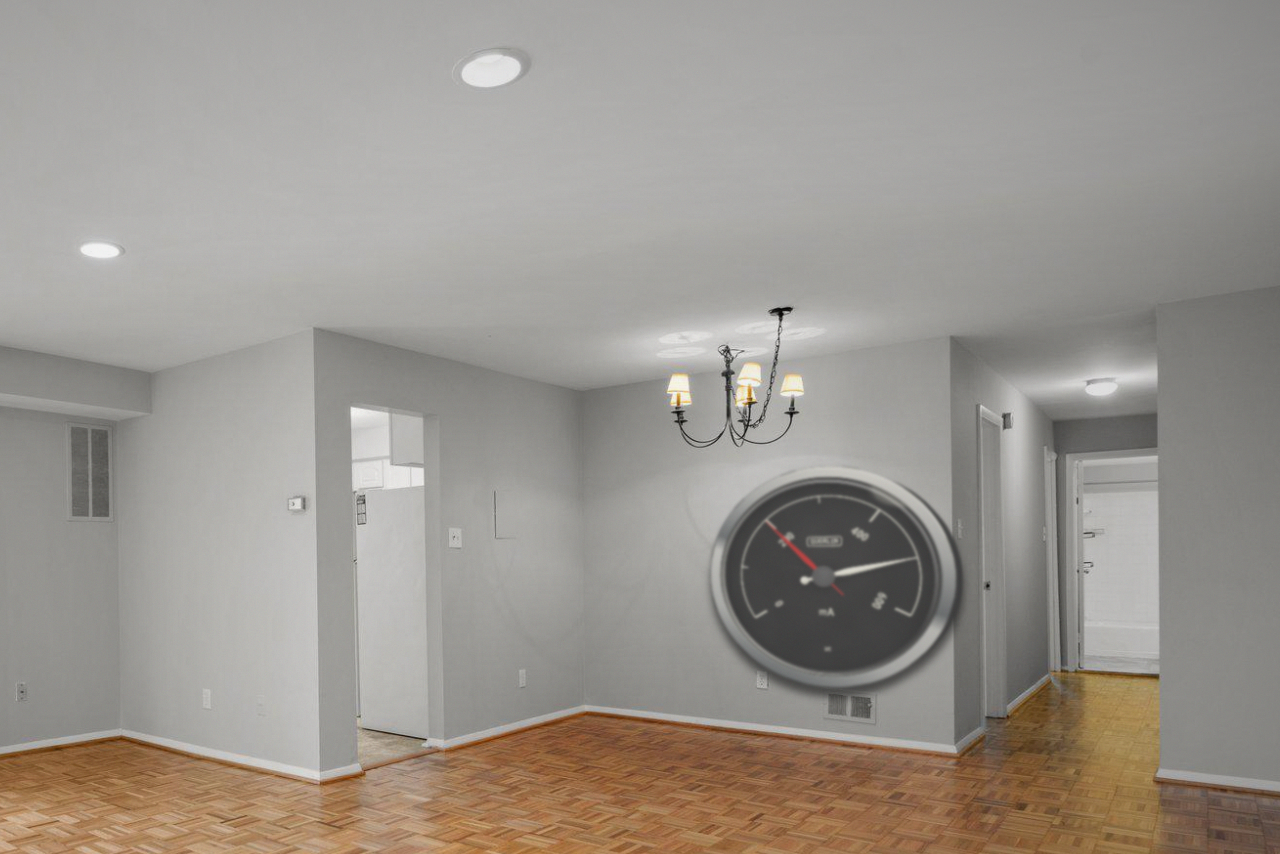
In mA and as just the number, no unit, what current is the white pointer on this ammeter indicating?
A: 500
